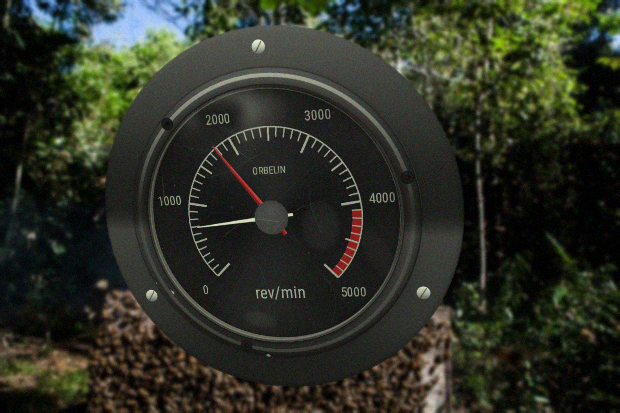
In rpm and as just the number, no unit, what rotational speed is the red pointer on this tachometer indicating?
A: 1800
